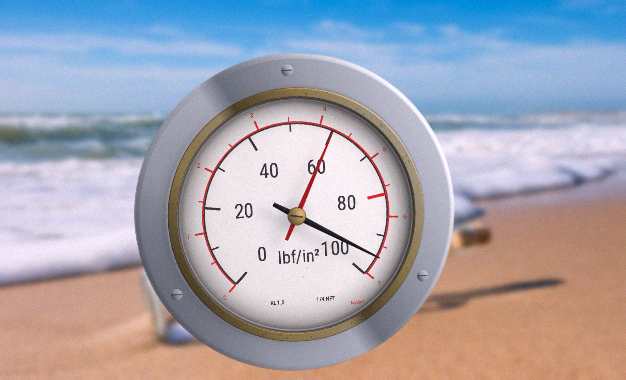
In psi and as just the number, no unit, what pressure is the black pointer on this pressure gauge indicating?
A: 95
